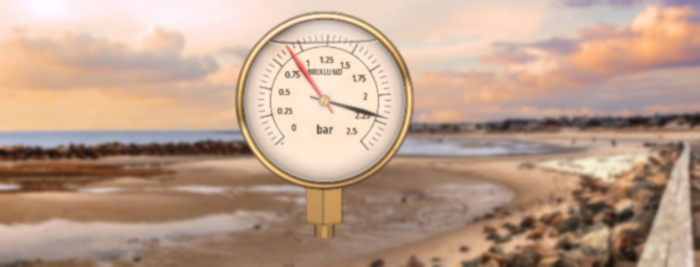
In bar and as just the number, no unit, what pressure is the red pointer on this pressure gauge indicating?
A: 0.9
